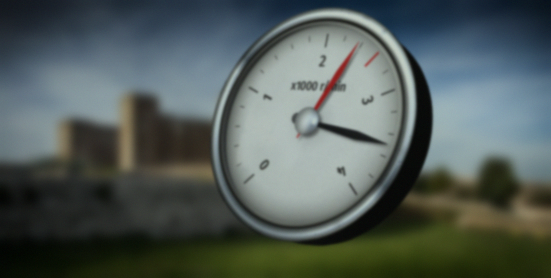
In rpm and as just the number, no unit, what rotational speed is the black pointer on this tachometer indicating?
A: 3500
